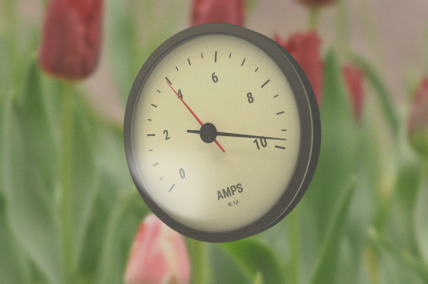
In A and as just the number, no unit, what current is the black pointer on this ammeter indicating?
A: 9.75
